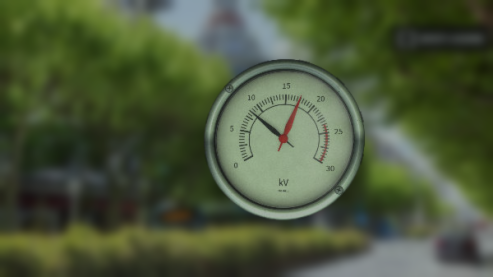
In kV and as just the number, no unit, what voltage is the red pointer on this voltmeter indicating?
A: 17.5
